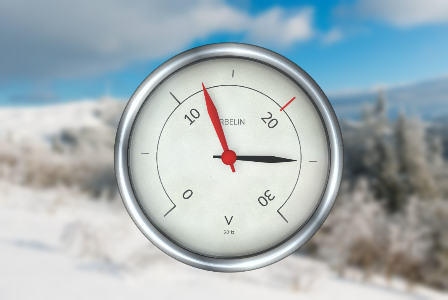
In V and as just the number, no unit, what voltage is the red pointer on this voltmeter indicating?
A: 12.5
